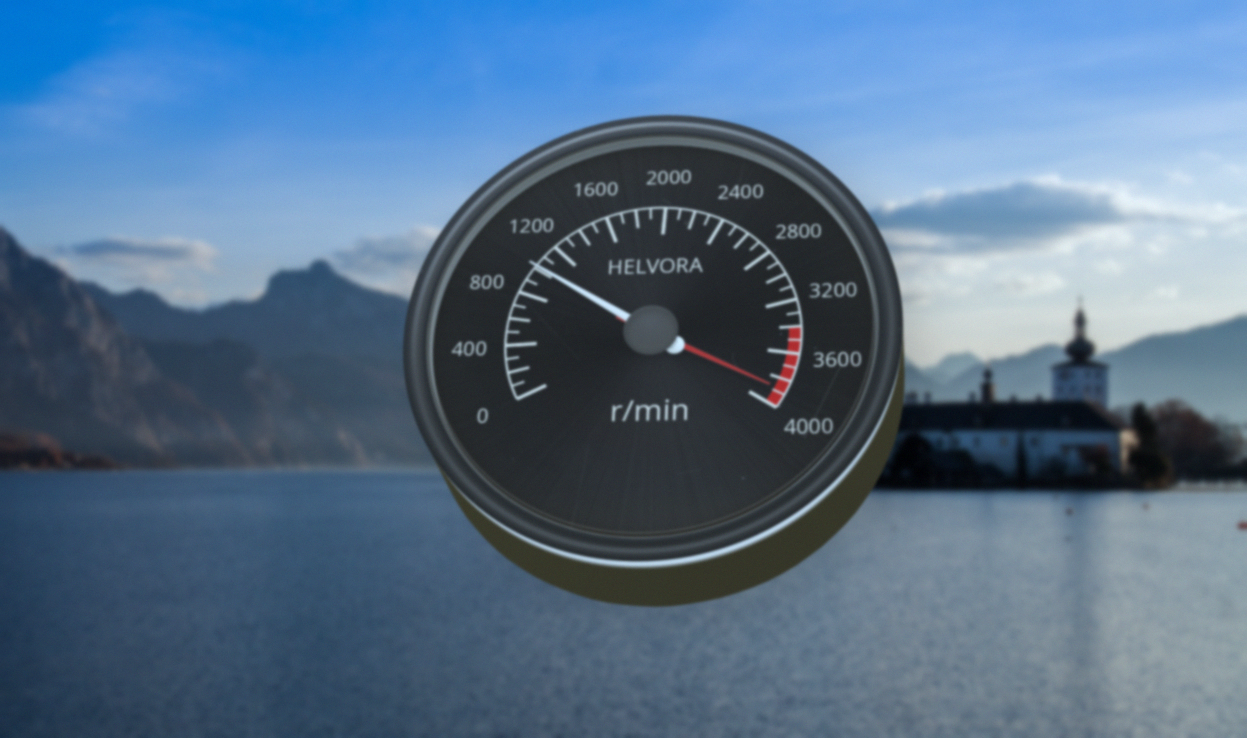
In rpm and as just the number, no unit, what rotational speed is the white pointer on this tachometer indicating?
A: 1000
